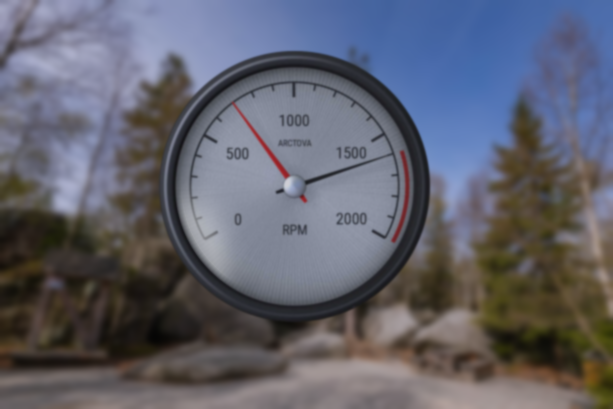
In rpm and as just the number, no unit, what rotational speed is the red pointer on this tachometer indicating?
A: 700
